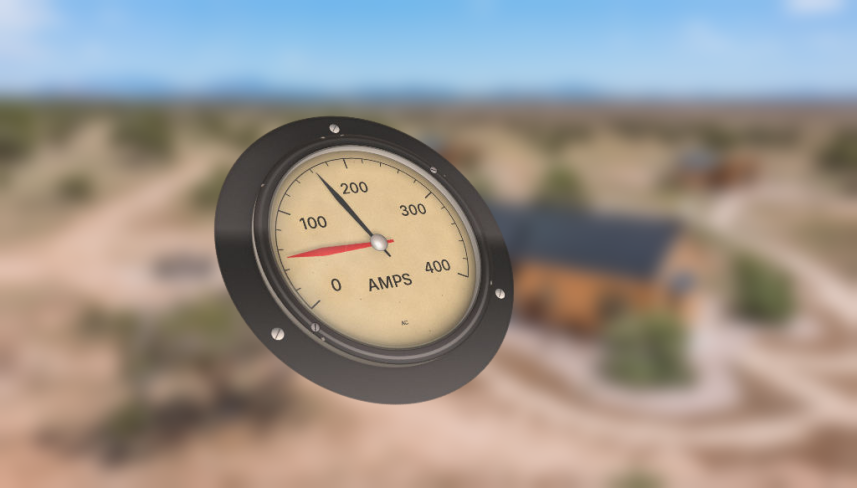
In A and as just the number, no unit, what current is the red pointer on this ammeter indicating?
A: 50
